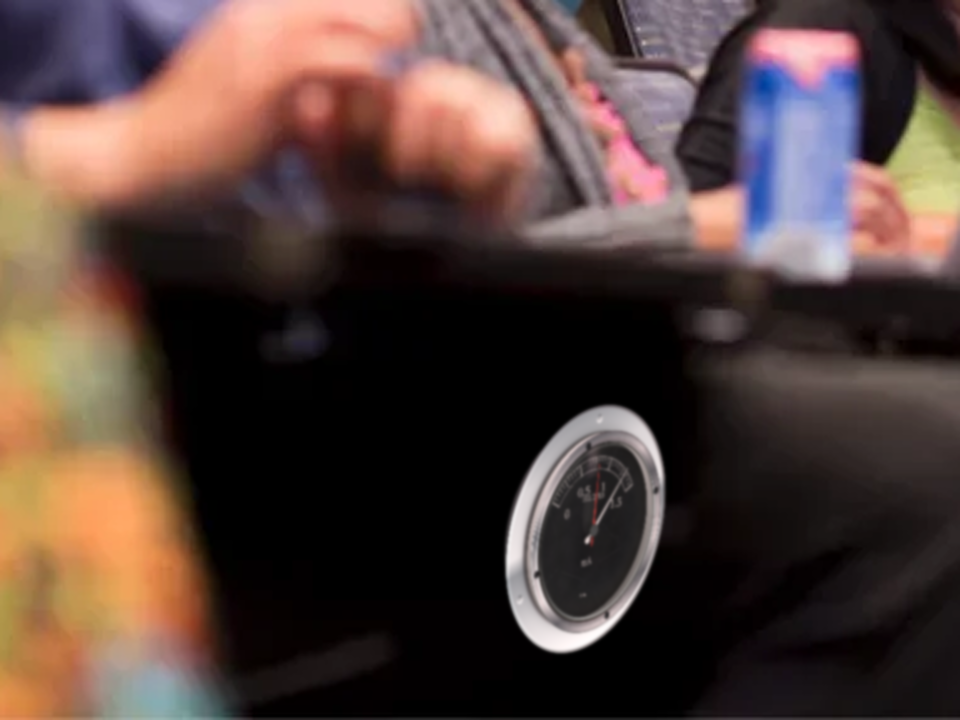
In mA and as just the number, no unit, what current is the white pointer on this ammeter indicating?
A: 1.25
